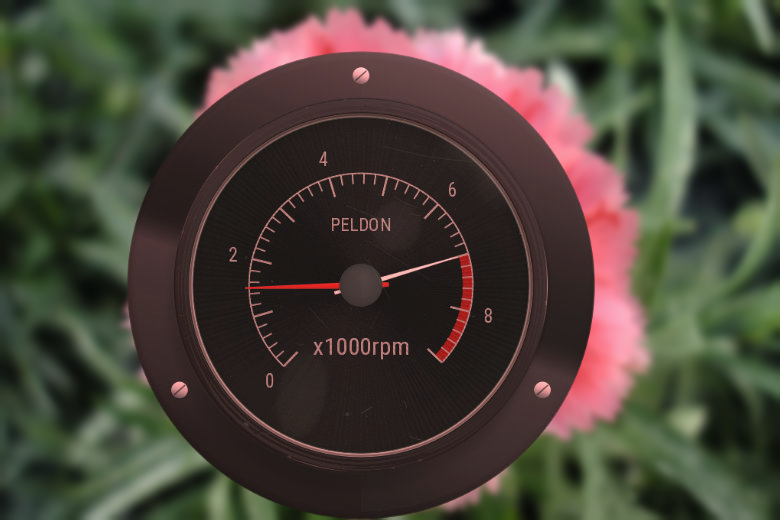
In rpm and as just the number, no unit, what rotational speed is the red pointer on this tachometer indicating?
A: 1500
